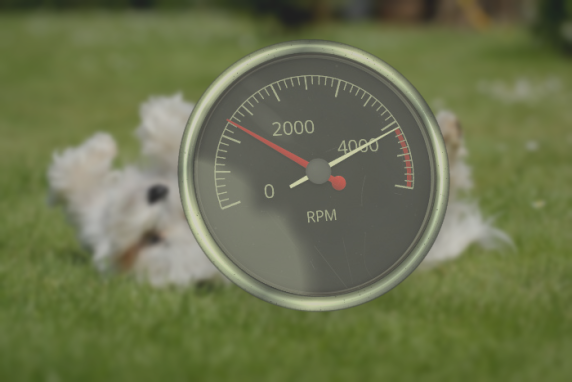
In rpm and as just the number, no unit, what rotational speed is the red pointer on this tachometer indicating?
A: 1200
